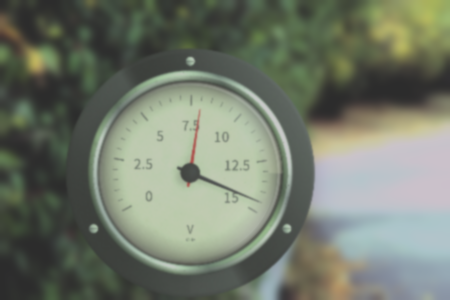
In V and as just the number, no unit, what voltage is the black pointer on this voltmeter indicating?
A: 14.5
